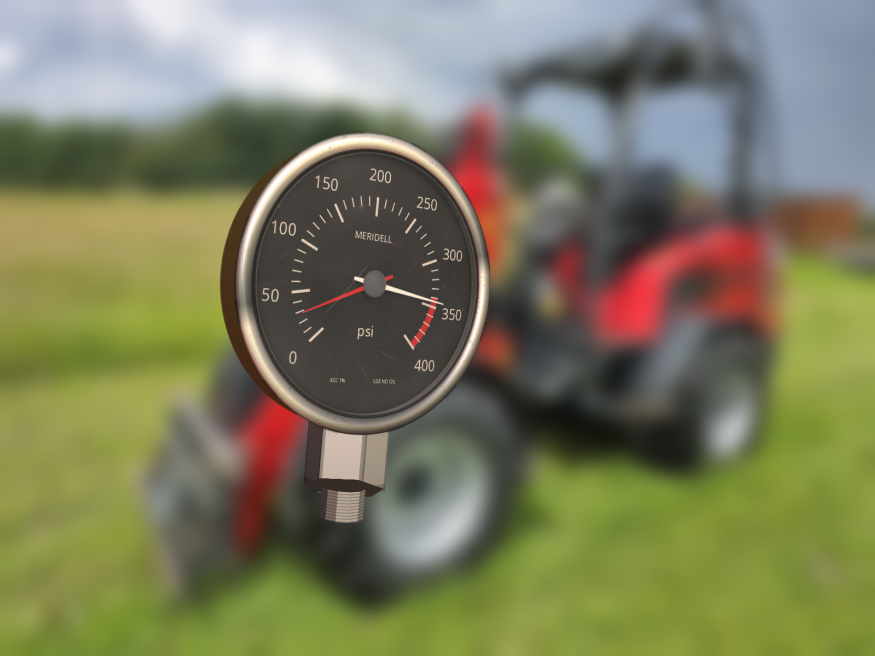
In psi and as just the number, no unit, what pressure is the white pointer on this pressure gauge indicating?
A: 345
